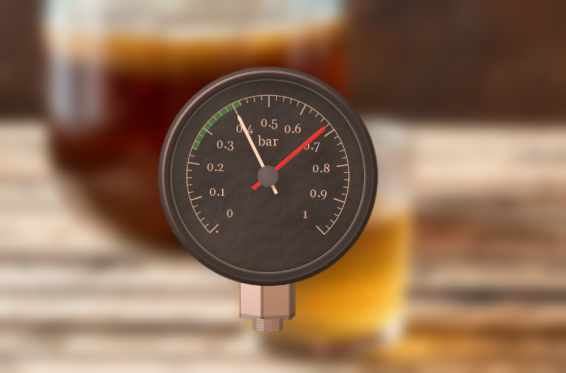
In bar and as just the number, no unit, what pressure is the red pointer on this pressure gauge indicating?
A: 0.68
